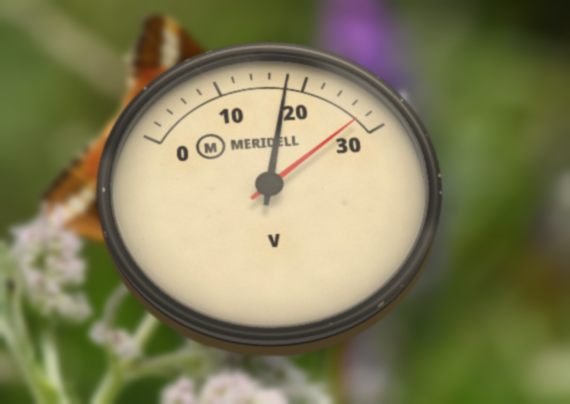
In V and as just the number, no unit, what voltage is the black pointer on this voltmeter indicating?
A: 18
